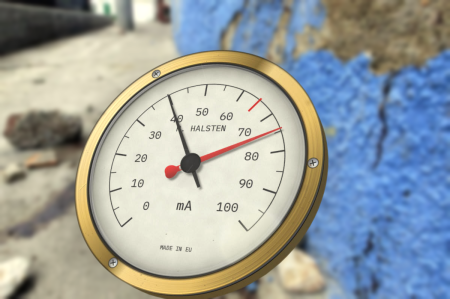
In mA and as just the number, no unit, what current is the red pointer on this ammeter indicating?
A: 75
